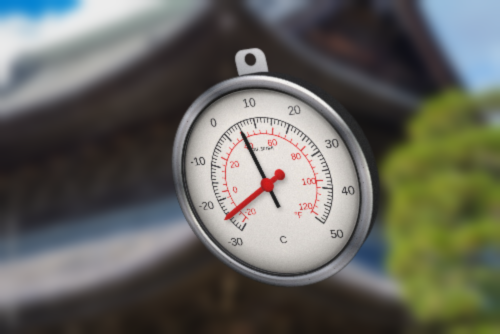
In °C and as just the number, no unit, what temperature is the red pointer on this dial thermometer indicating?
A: -25
